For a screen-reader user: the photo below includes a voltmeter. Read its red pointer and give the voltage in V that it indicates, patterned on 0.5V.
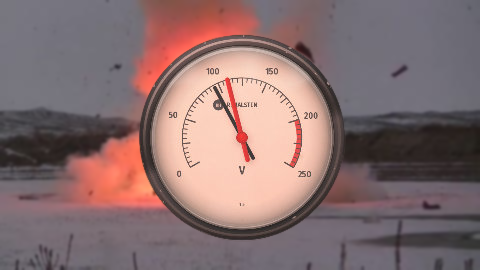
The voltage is 110V
